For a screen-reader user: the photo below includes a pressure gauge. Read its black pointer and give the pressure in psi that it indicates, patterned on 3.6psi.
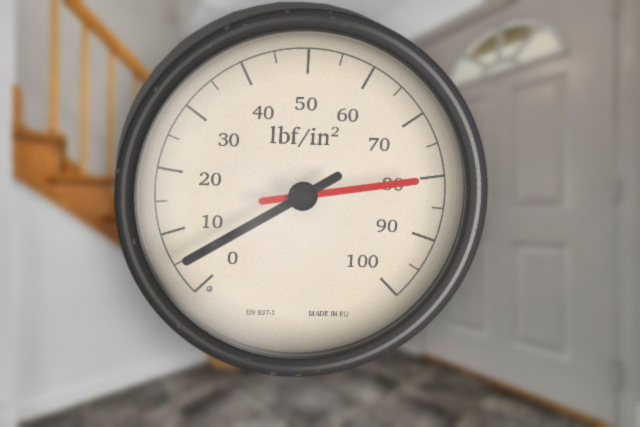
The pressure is 5psi
